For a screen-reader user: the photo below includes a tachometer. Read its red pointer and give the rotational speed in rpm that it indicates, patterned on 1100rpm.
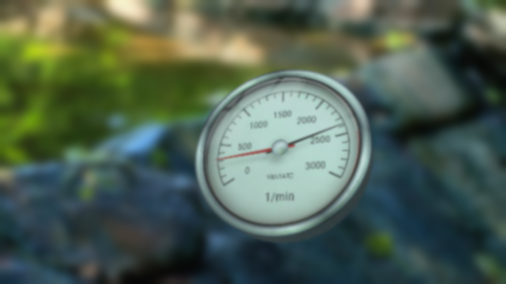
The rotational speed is 300rpm
